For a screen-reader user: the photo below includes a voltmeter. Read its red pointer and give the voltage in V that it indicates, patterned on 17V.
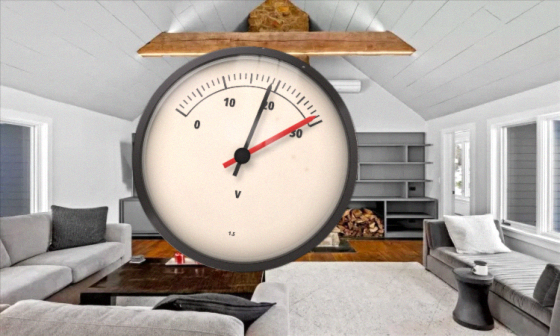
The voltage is 29V
